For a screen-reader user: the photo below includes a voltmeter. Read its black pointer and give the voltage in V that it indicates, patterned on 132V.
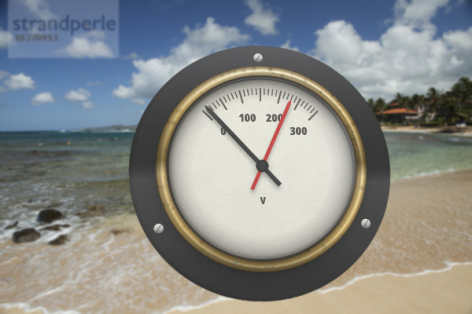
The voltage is 10V
